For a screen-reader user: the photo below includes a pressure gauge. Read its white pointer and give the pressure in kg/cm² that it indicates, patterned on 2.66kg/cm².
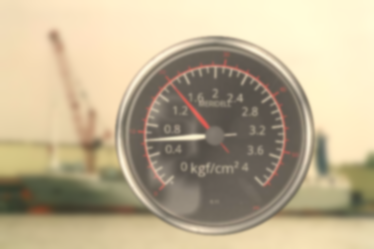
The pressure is 0.6kg/cm²
